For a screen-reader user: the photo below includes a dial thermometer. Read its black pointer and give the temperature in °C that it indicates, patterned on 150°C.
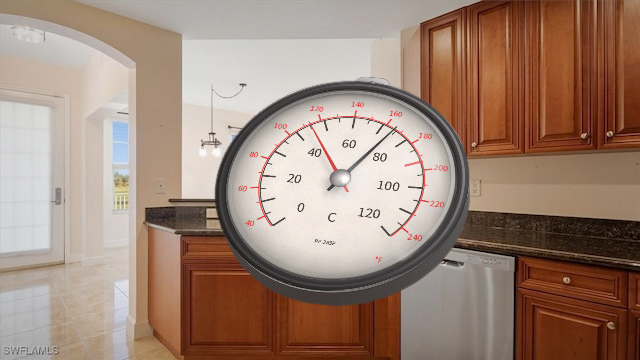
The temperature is 75°C
